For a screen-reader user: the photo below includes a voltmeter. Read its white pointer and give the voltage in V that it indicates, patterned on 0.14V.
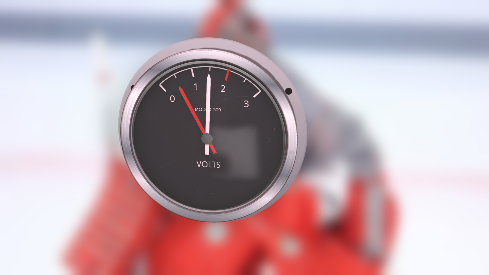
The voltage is 1.5V
